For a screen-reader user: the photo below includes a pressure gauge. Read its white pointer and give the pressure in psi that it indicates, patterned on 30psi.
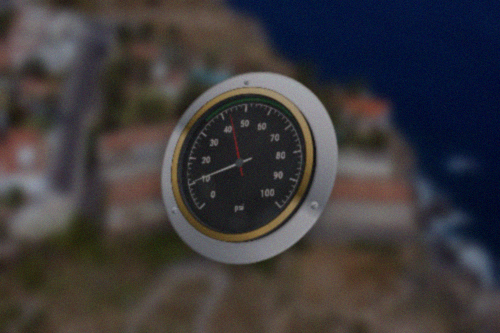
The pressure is 10psi
